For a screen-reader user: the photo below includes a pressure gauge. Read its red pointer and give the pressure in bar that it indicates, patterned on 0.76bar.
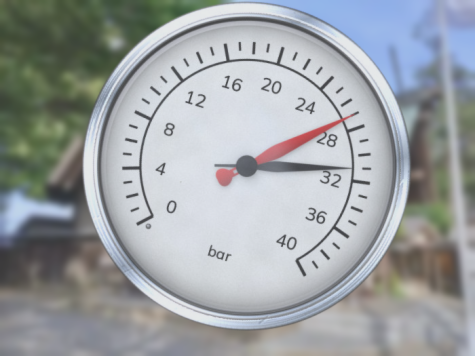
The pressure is 27bar
